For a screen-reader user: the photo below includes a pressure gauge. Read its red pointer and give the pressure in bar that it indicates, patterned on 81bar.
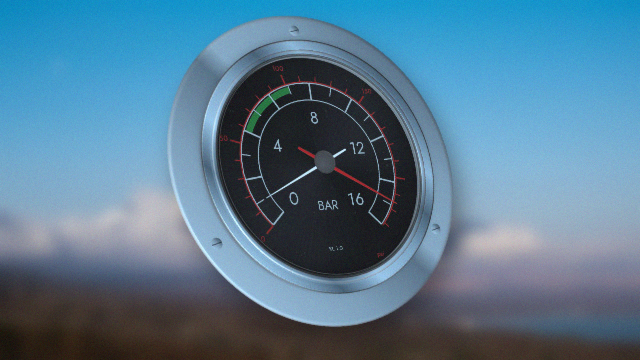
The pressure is 15bar
